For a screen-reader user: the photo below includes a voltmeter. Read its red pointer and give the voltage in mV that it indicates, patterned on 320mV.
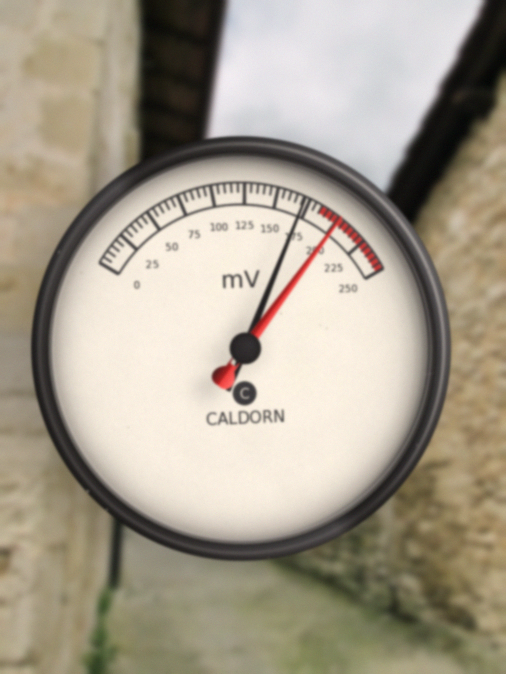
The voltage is 200mV
